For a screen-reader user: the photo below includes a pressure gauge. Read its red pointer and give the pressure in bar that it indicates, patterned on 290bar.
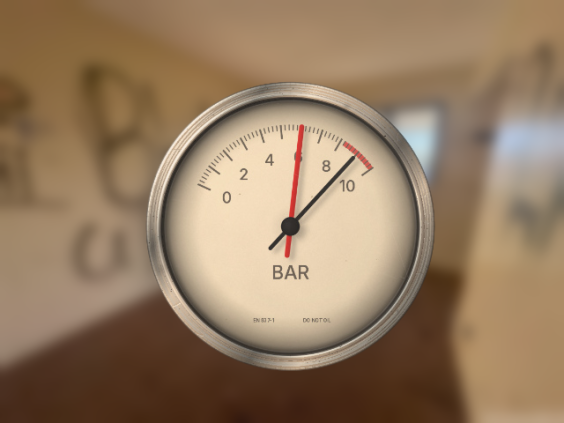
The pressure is 6bar
